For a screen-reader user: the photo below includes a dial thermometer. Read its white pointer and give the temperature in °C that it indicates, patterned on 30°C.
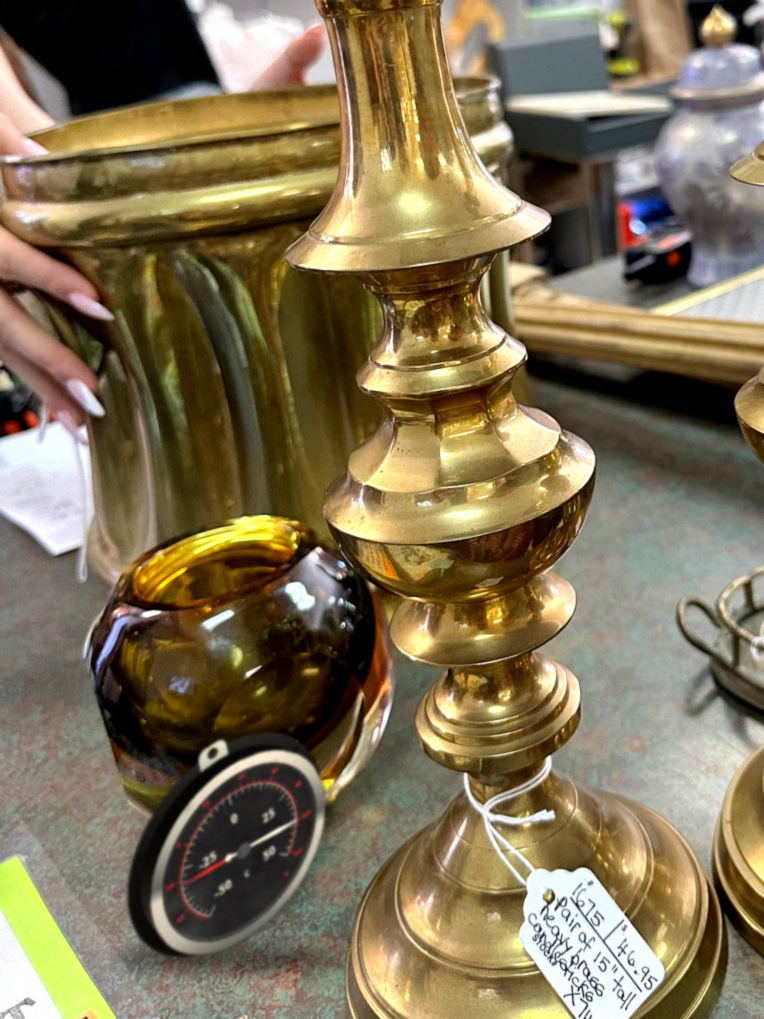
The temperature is 37.5°C
